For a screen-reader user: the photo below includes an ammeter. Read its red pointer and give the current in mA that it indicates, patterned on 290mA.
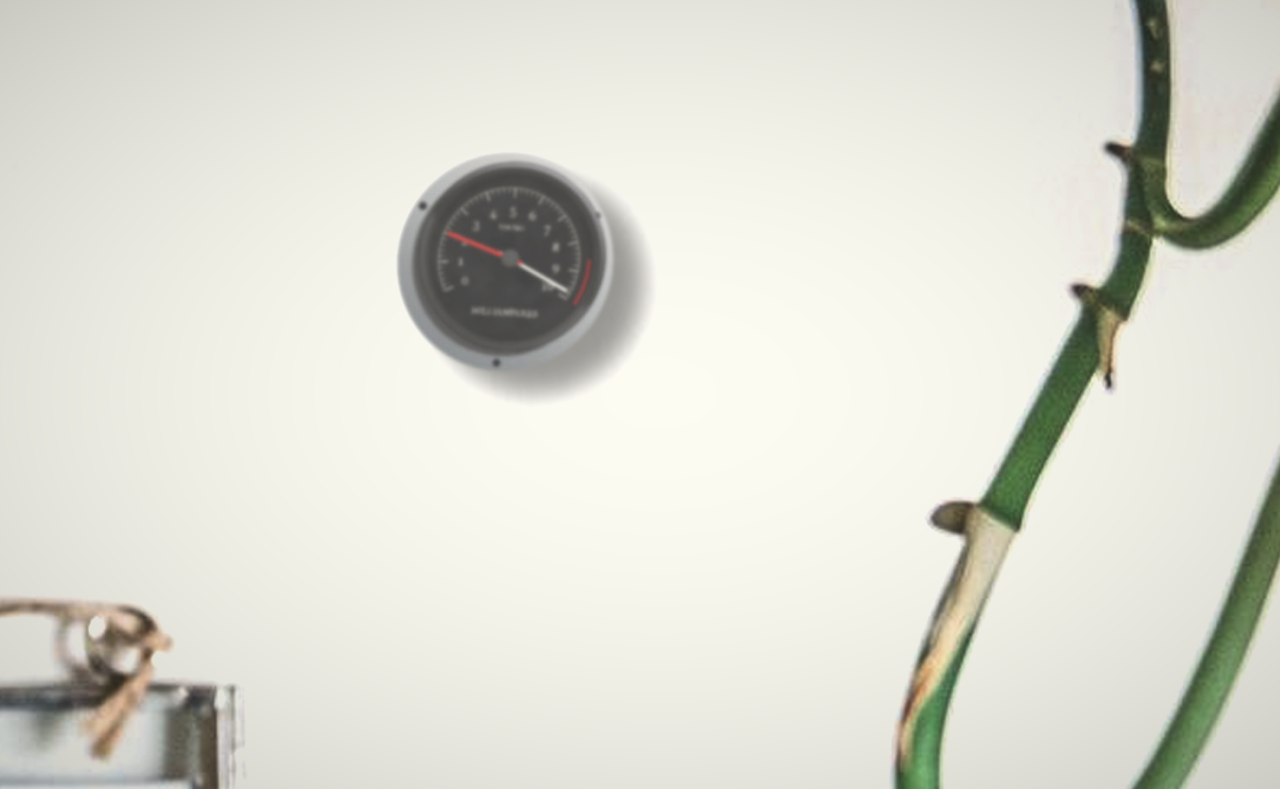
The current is 2mA
